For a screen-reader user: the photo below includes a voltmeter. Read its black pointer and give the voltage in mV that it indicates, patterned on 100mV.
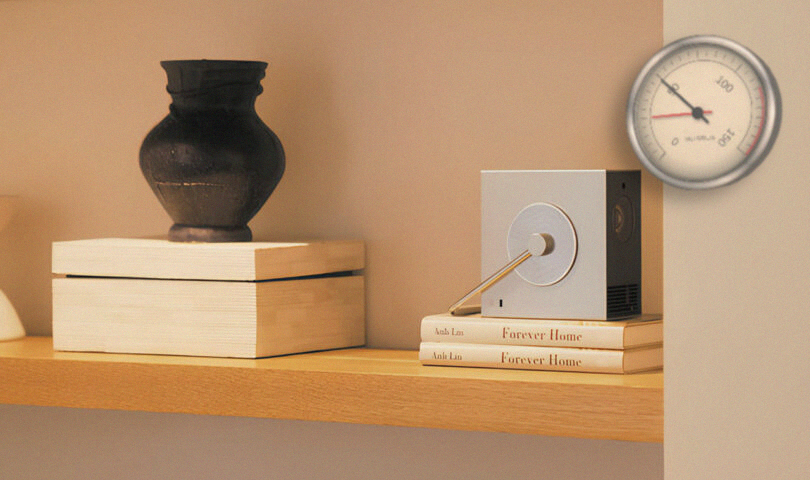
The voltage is 50mV
